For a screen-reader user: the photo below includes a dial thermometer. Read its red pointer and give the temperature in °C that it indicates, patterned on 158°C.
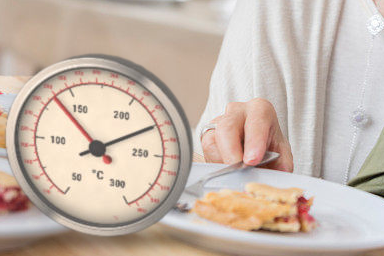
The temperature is 137.5°C
